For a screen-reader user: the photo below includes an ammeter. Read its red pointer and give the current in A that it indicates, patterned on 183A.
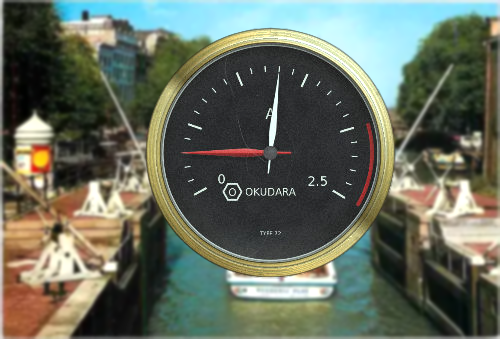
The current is 0.3A
